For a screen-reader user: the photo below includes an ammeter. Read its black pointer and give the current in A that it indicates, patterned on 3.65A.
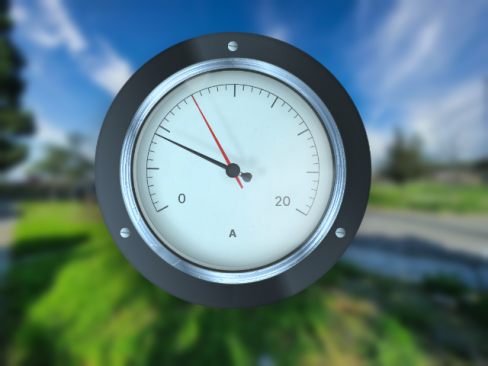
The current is 4.5A
